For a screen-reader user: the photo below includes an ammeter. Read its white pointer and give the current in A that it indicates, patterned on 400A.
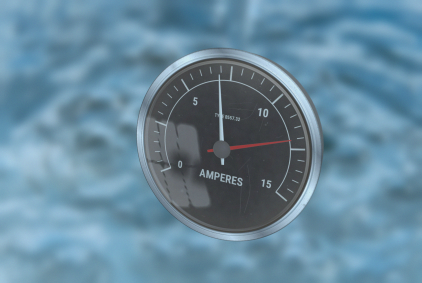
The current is 7A
